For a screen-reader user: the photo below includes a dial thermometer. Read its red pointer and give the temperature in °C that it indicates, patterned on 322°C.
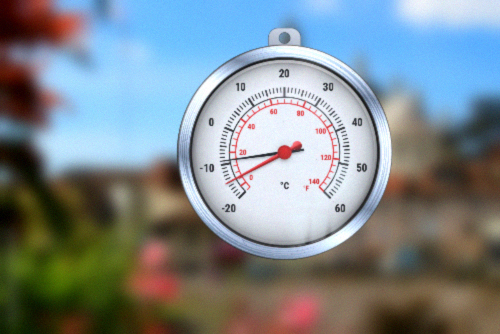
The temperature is -15°C
